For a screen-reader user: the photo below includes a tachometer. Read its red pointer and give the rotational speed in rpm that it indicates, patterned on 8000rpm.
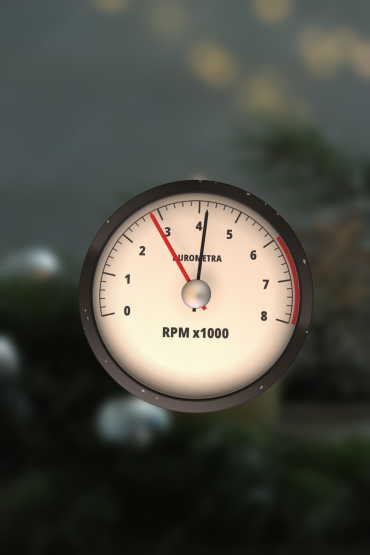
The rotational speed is 2800rpm
